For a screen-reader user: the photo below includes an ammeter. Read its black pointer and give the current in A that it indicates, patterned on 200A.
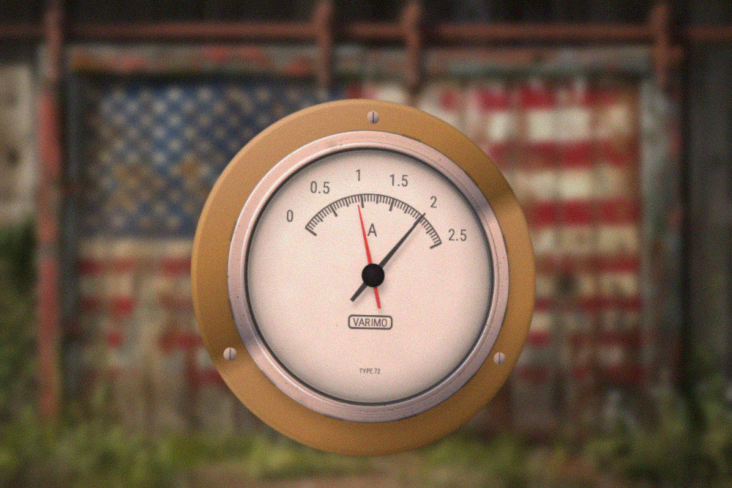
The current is 2A
